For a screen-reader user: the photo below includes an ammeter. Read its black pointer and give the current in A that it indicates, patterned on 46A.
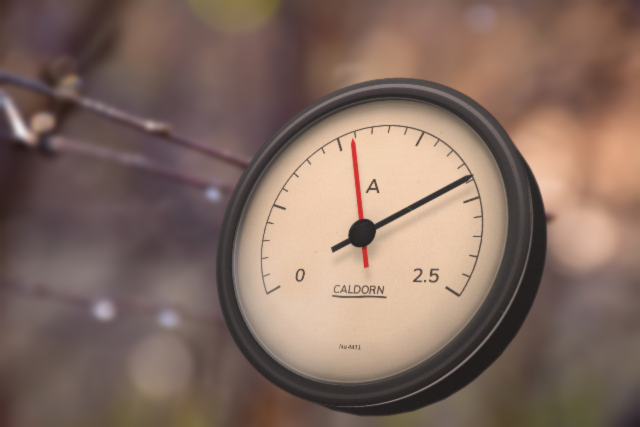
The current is 1.9A
